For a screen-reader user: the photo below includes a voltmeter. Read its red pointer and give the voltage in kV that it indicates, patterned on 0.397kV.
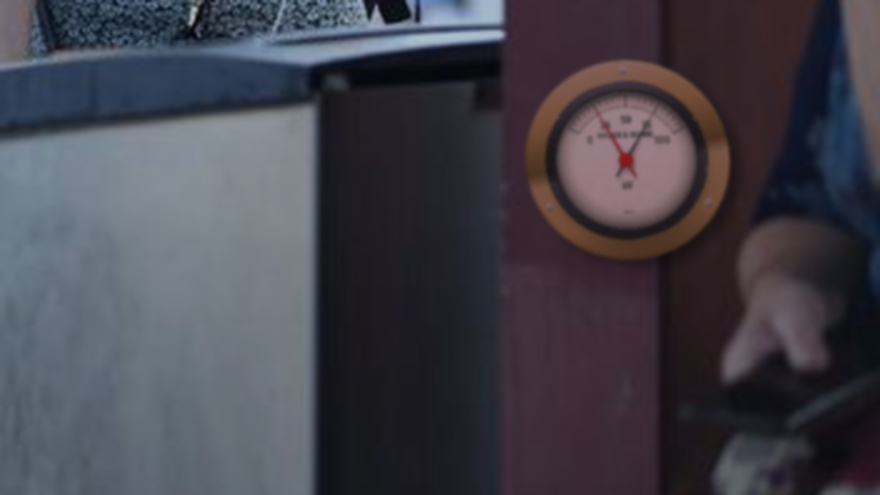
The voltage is 25kV
